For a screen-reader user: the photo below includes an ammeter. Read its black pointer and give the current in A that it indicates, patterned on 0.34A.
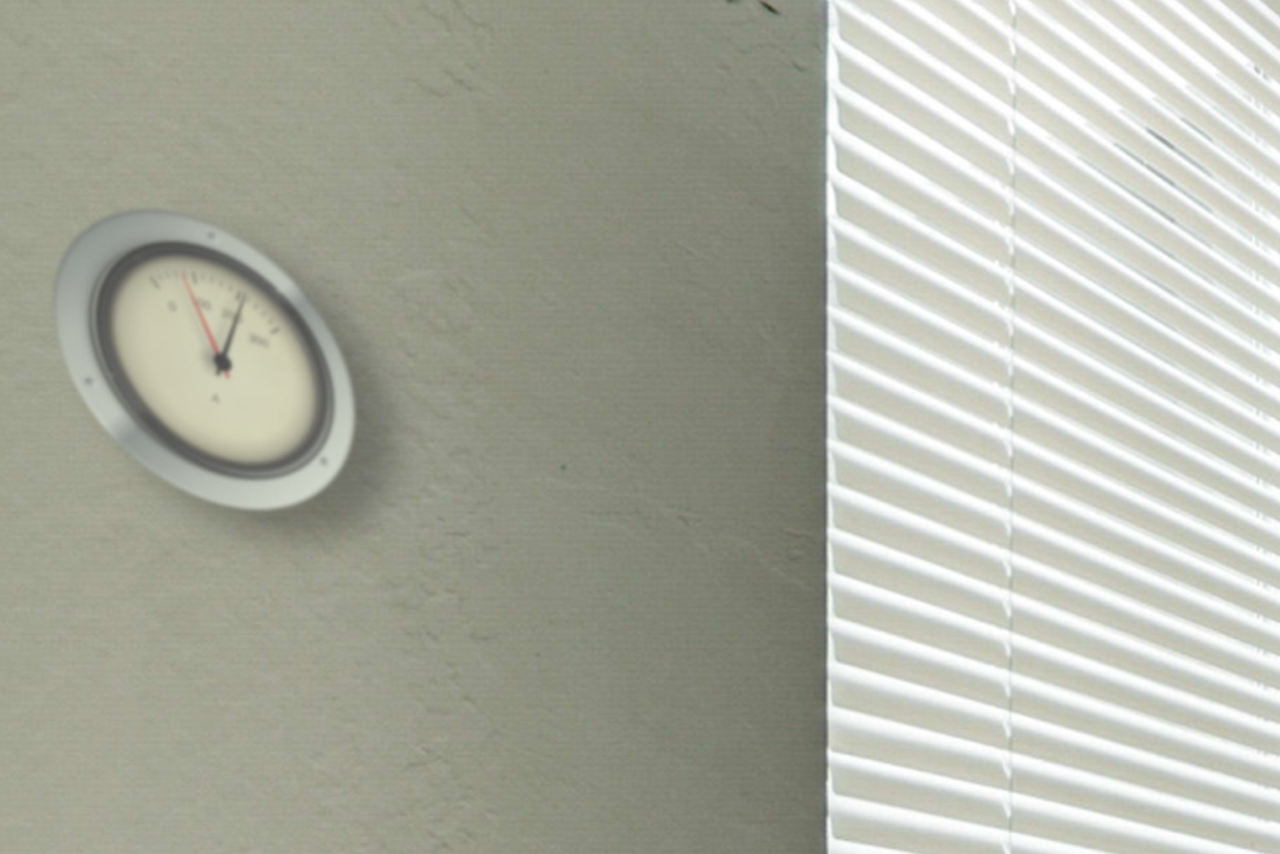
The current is 200A
